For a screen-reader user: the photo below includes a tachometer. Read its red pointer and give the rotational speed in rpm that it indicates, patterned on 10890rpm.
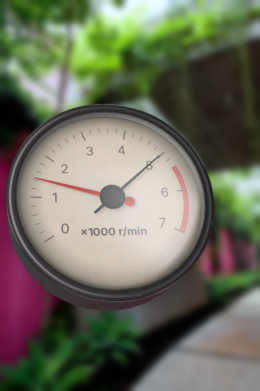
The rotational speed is 1400rpm
